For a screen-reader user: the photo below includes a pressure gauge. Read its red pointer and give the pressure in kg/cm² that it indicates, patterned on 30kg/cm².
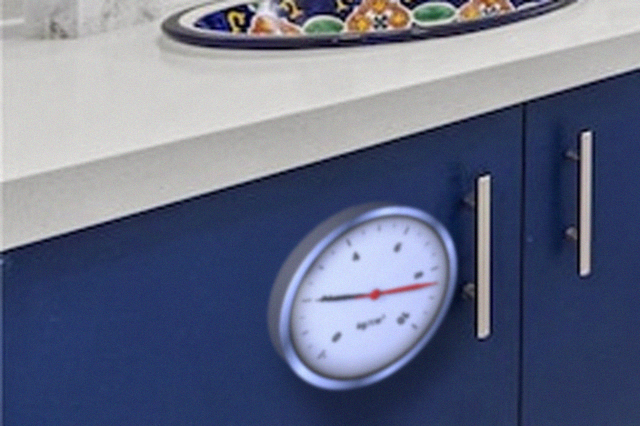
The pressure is 8.5kg/cm²
